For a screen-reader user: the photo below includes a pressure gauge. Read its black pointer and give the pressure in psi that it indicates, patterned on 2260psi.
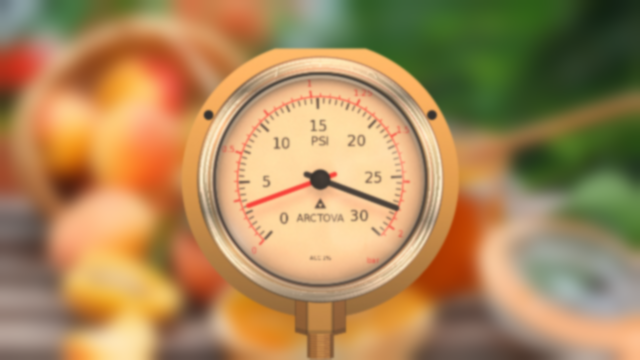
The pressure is 27.5psi
